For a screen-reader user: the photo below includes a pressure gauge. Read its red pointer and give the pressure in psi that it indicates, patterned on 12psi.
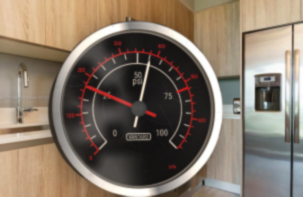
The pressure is 25psi
